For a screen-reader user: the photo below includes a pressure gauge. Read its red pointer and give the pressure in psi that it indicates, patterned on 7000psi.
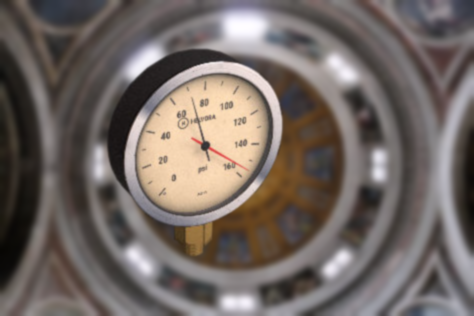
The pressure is 155psi
